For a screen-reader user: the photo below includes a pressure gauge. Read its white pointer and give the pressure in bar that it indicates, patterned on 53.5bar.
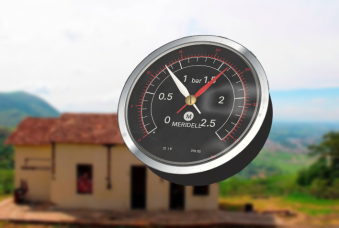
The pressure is 0.85bar
